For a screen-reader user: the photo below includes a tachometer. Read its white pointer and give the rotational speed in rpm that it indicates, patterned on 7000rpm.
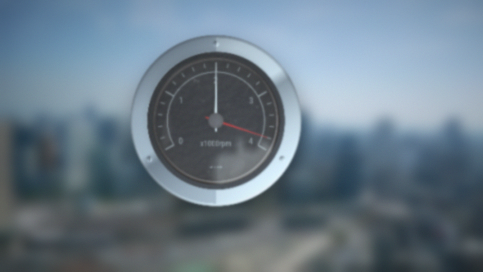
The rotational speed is 2000rpm
